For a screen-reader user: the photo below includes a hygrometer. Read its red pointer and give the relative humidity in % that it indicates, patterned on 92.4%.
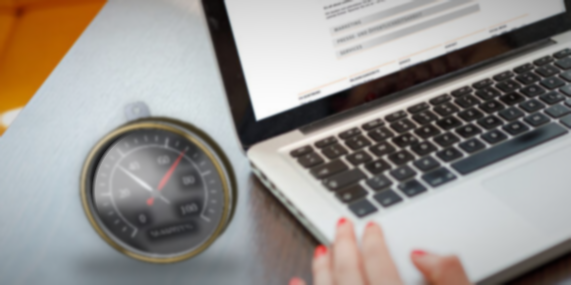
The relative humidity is 68%
